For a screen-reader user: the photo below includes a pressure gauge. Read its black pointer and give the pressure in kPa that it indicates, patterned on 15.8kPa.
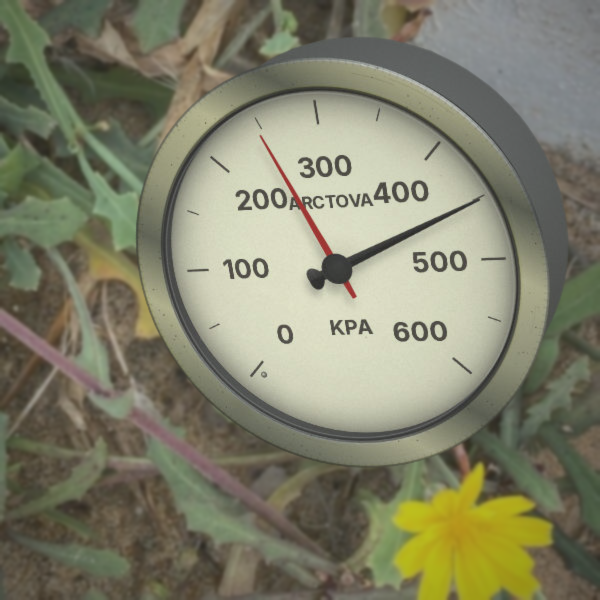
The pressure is 450kPa
